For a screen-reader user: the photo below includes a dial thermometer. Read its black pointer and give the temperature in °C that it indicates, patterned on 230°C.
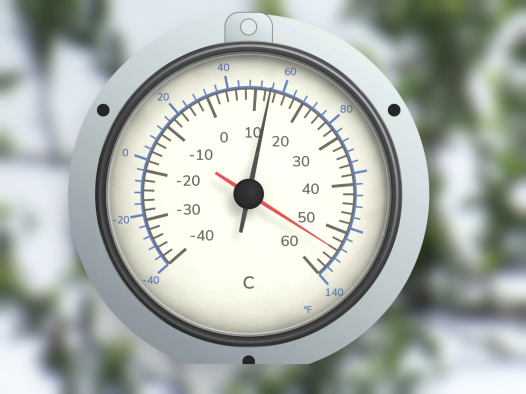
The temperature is 13°C
